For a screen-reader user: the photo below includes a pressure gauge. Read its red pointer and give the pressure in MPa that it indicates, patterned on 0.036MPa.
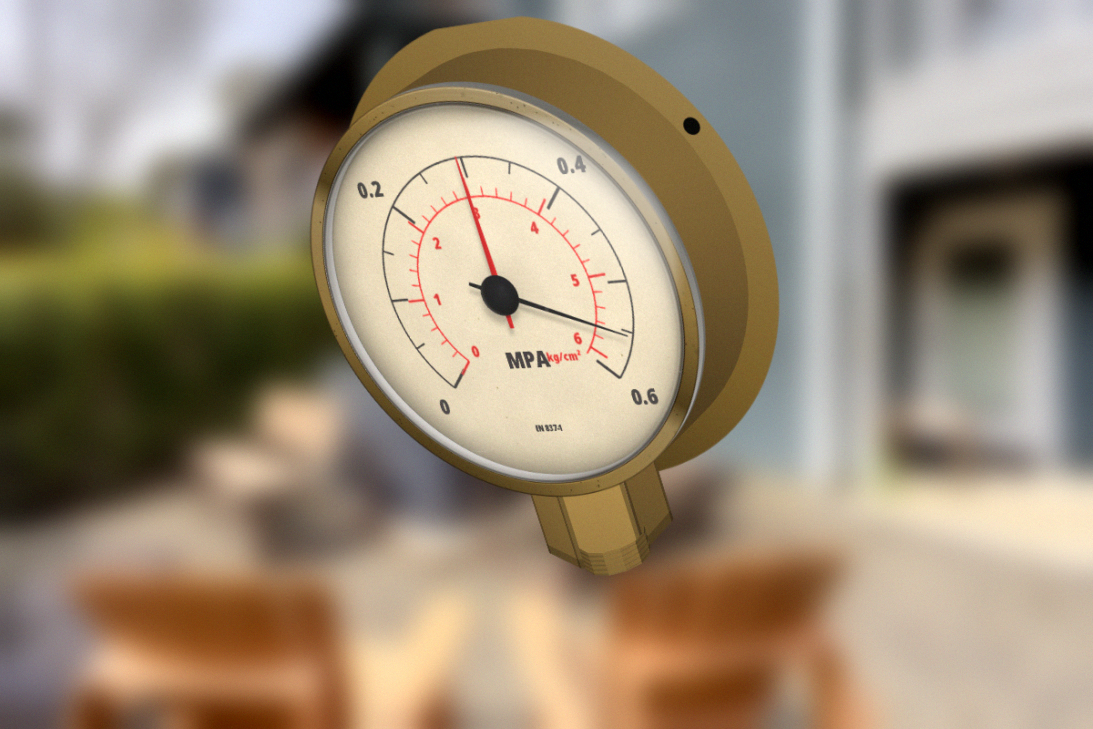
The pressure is 0.3MPa
